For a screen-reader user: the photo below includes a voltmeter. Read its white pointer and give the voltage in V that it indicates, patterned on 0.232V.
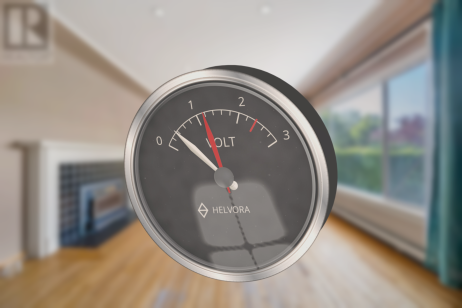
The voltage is 0.4V
